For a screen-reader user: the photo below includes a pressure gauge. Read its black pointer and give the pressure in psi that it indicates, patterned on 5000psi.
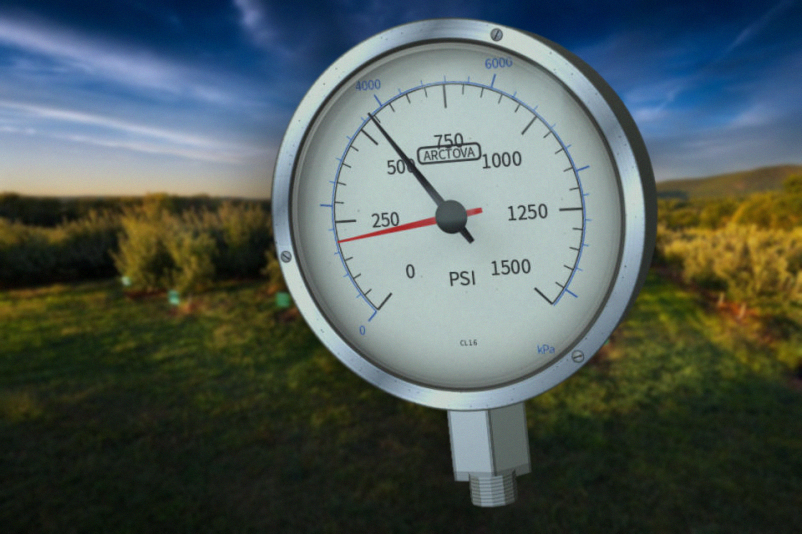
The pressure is 550psi
